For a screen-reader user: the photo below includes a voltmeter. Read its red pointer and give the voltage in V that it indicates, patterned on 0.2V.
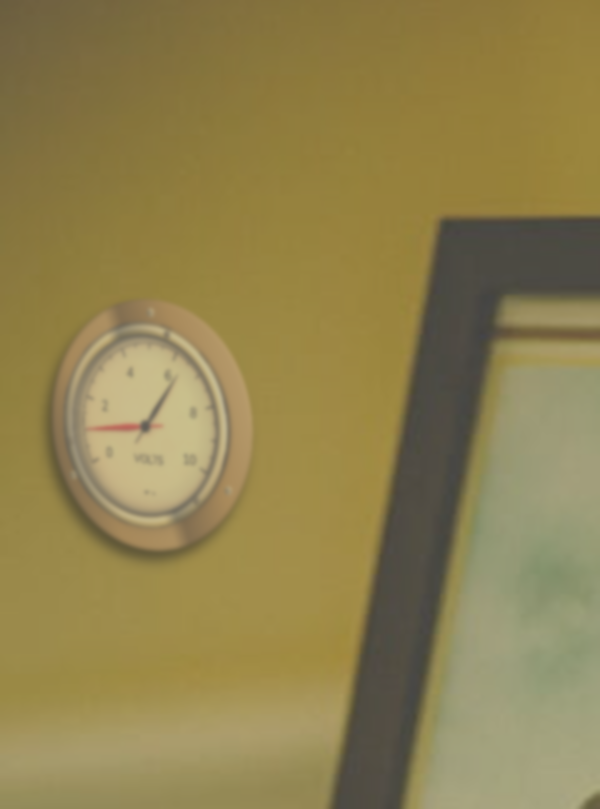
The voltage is 1V
